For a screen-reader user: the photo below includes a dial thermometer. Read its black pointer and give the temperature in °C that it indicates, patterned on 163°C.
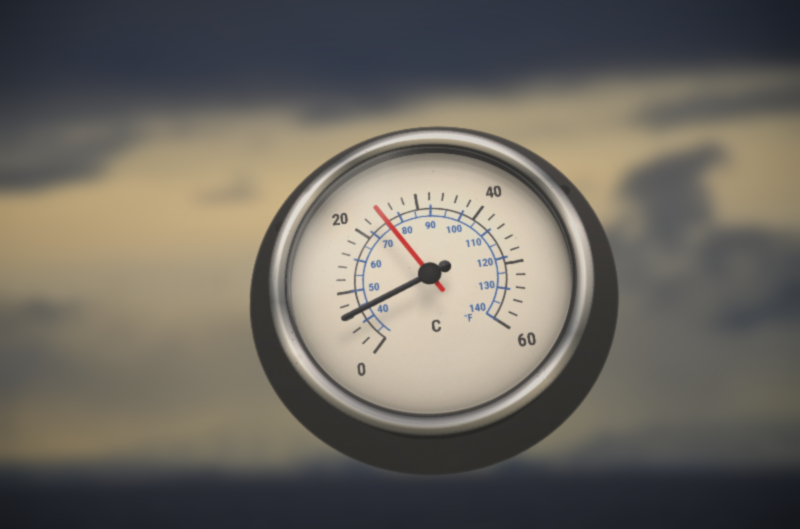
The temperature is 6°C
